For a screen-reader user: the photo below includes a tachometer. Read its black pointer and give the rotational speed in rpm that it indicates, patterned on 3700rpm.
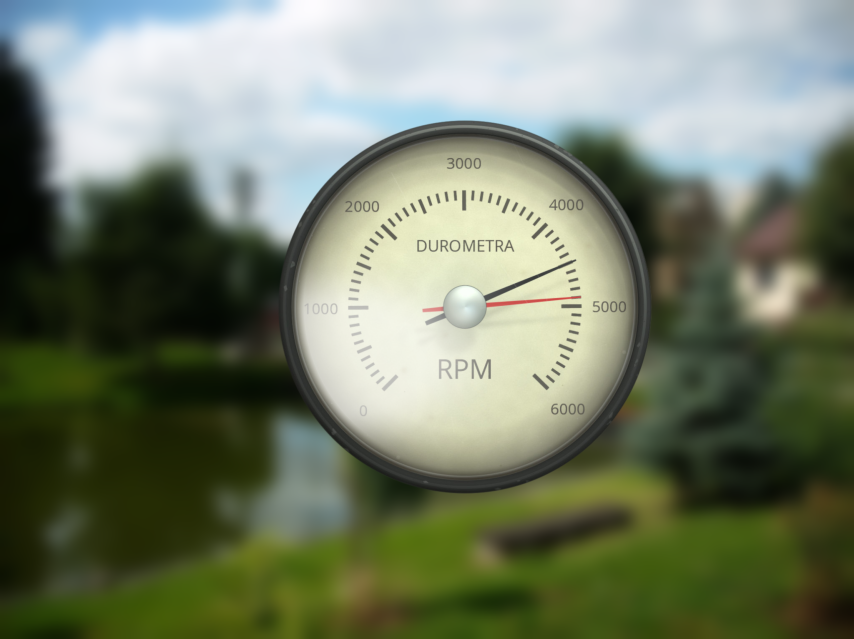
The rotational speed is 4500rpm
